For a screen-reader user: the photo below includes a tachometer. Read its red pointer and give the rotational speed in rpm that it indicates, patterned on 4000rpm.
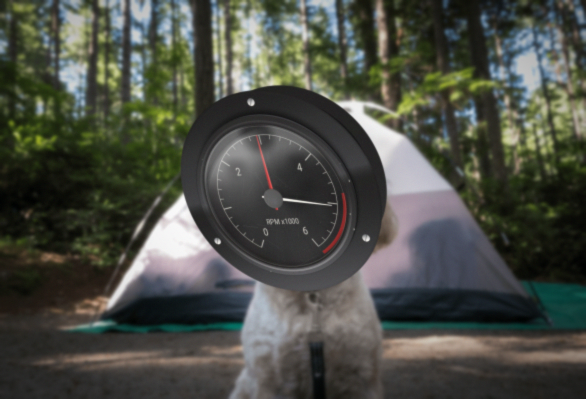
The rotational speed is 3000rpm
